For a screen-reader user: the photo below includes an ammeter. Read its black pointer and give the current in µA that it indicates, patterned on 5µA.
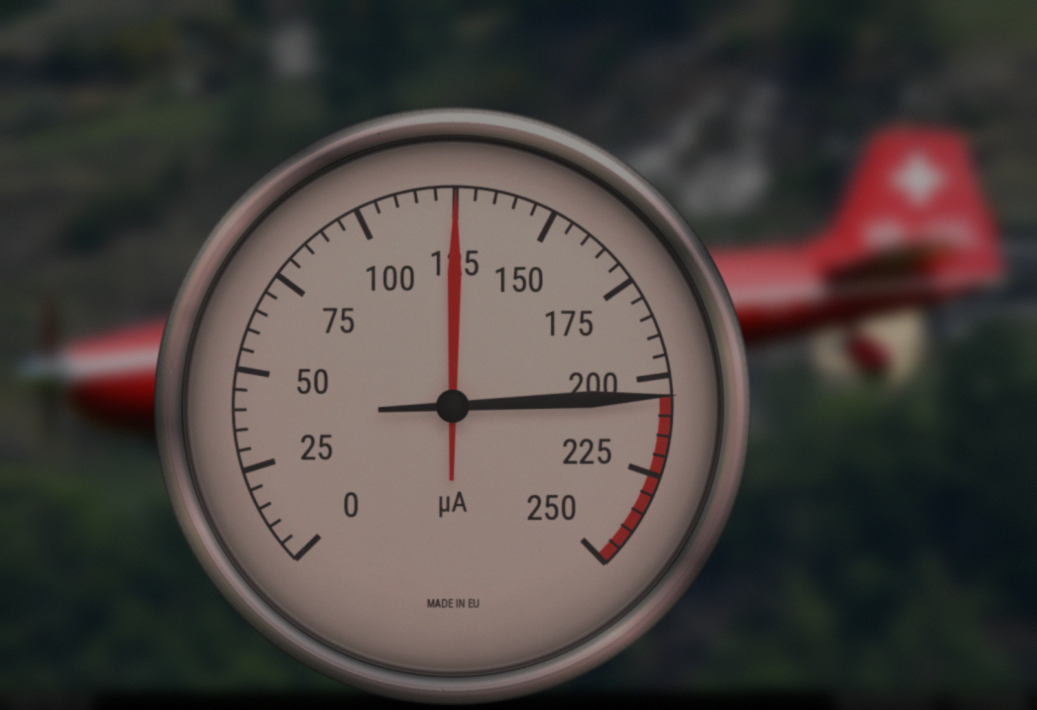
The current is 205µA
